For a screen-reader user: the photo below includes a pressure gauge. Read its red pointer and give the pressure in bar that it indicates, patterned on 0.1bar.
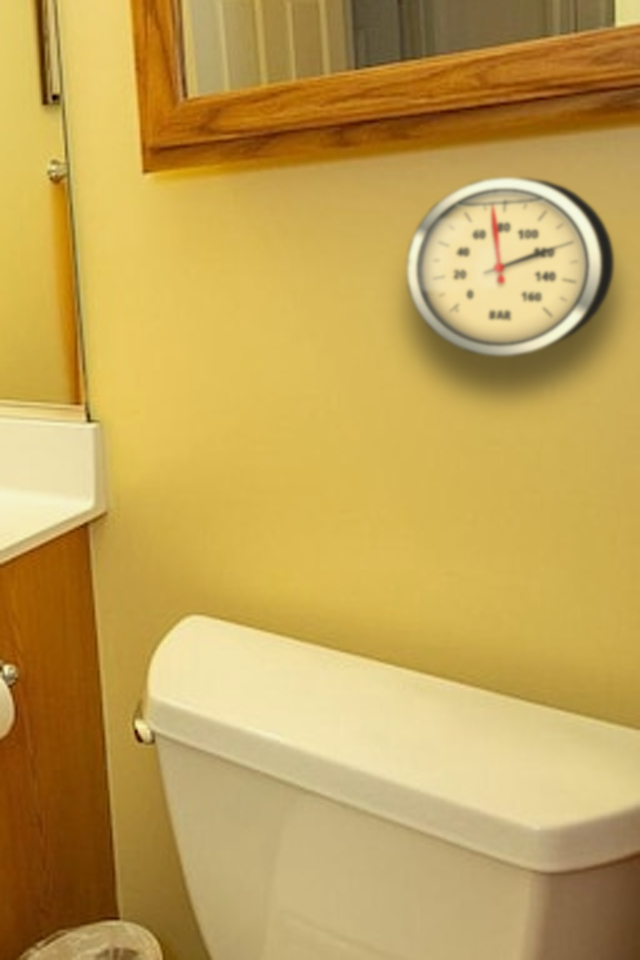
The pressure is 75bar
